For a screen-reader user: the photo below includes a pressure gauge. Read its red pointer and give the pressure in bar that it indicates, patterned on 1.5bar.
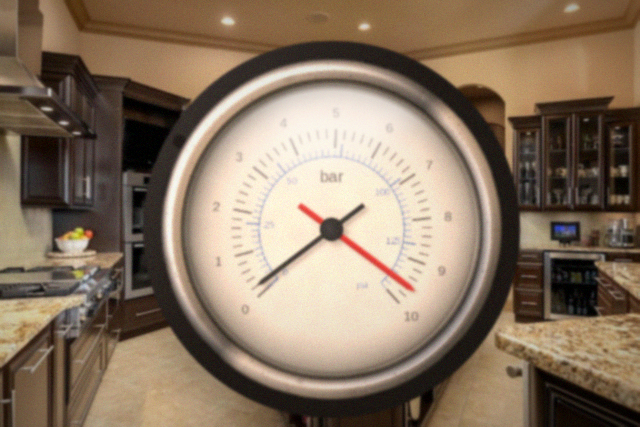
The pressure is 9.6bar
